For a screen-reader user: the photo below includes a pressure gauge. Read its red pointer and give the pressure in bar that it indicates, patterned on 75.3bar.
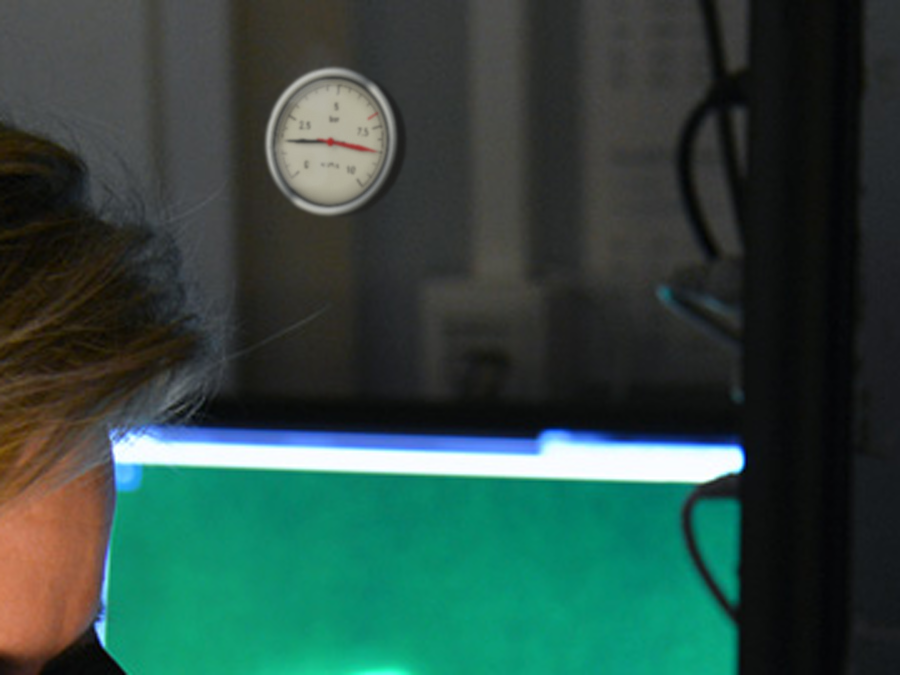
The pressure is 8.5bar
